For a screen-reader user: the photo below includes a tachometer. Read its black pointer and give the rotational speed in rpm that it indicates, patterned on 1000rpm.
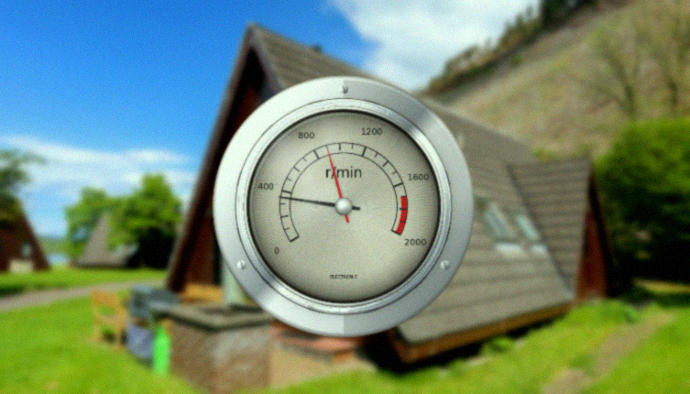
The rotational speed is 350rpm
